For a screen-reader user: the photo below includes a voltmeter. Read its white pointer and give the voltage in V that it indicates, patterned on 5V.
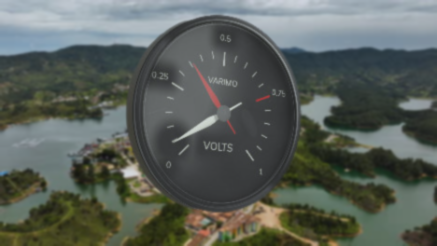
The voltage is 0.05V
